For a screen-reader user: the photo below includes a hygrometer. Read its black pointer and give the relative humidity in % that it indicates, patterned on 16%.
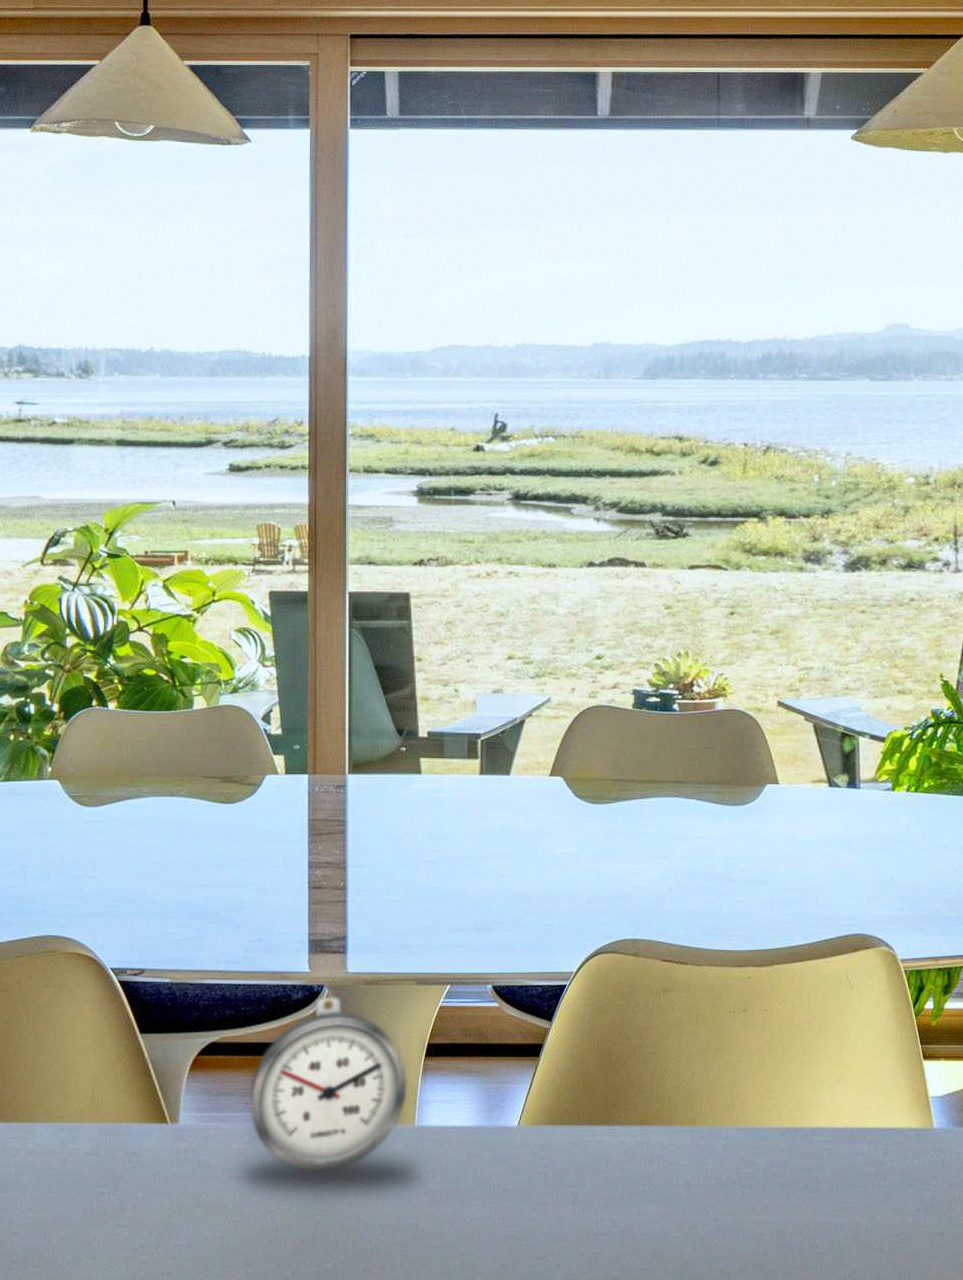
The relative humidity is 75%
